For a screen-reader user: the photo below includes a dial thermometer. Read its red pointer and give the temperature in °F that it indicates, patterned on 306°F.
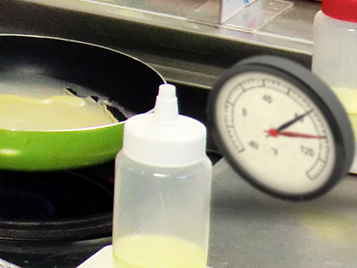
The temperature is 100°F
